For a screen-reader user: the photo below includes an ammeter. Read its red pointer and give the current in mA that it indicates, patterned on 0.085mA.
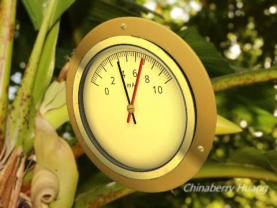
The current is 7mA
